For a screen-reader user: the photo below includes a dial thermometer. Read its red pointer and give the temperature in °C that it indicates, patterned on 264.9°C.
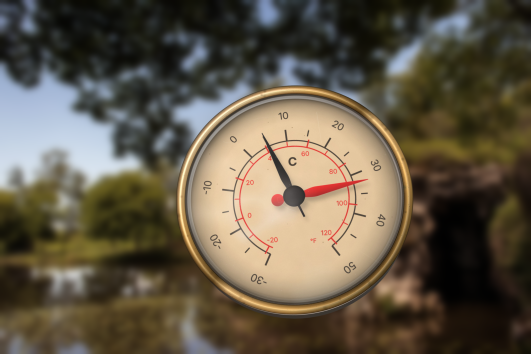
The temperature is 32.5°C
